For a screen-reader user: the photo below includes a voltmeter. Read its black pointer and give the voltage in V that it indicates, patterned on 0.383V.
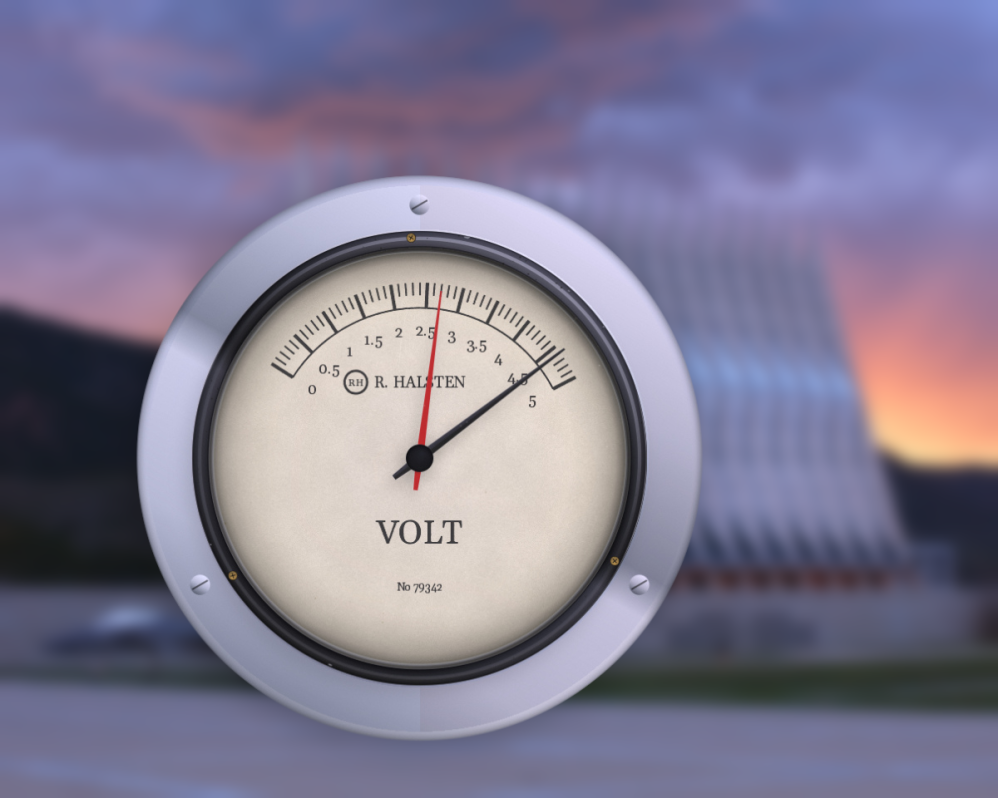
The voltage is 4.6V
